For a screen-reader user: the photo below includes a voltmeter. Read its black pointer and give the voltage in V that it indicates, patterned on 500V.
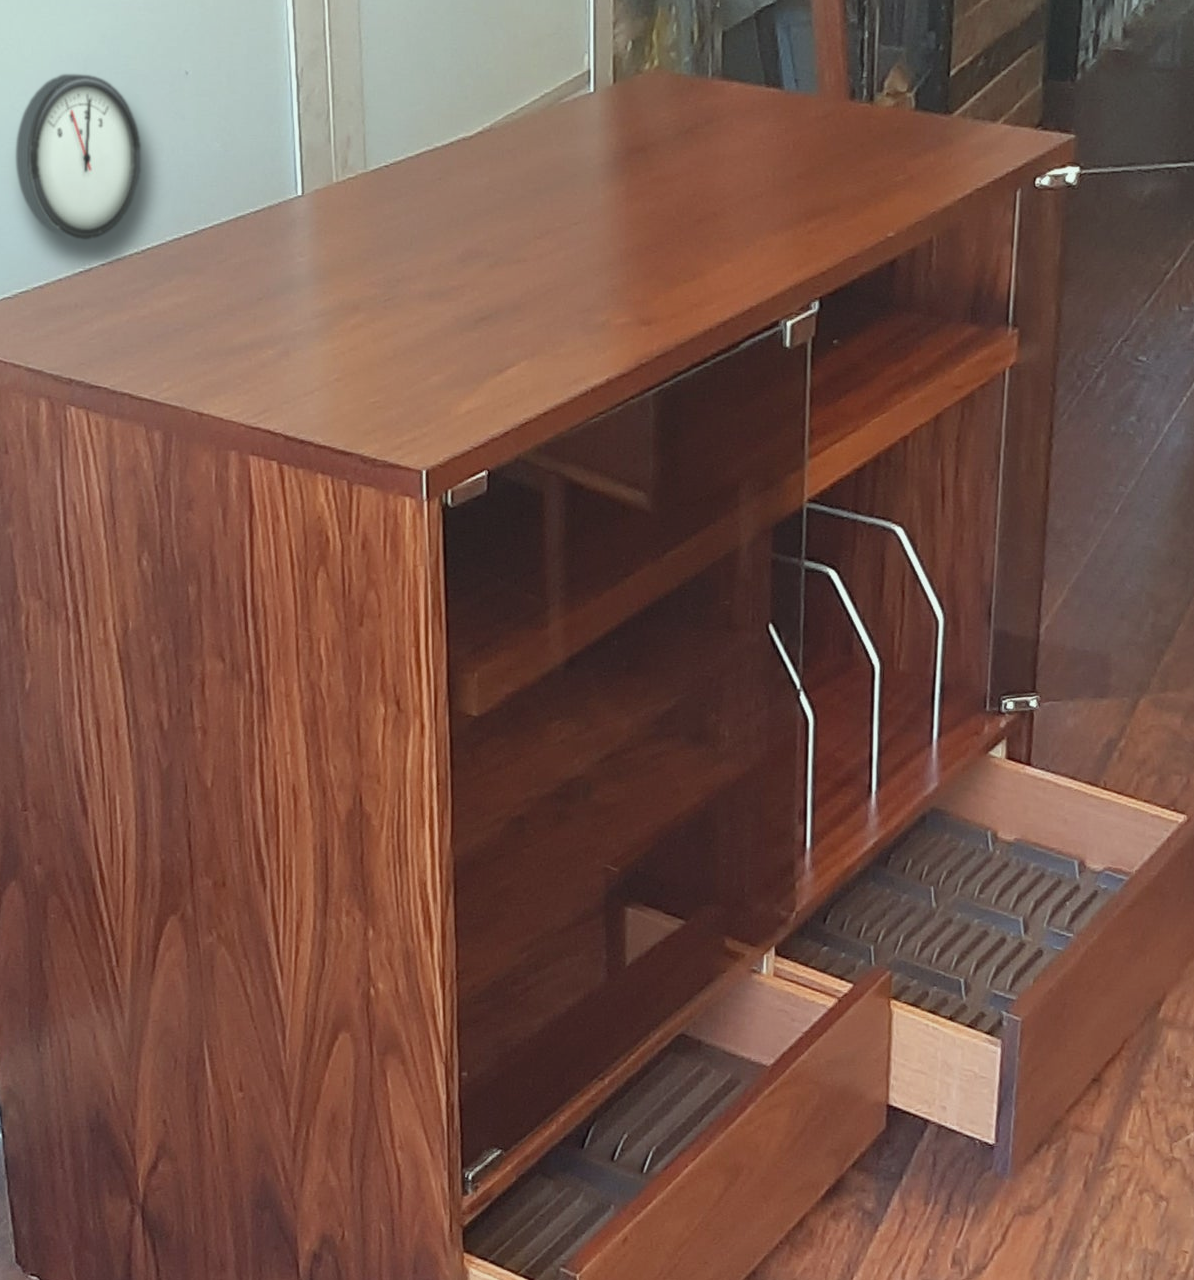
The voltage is 2V
